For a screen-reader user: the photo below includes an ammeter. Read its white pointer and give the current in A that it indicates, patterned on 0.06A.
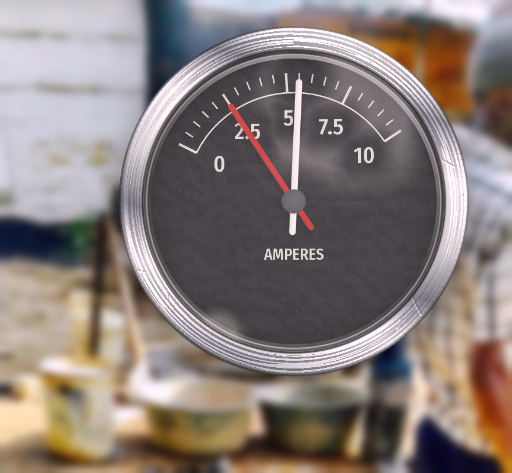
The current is 5.5A
